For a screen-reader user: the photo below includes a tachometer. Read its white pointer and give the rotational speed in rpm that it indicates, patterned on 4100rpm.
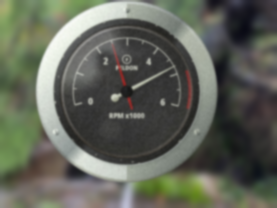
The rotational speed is 4750rpm
